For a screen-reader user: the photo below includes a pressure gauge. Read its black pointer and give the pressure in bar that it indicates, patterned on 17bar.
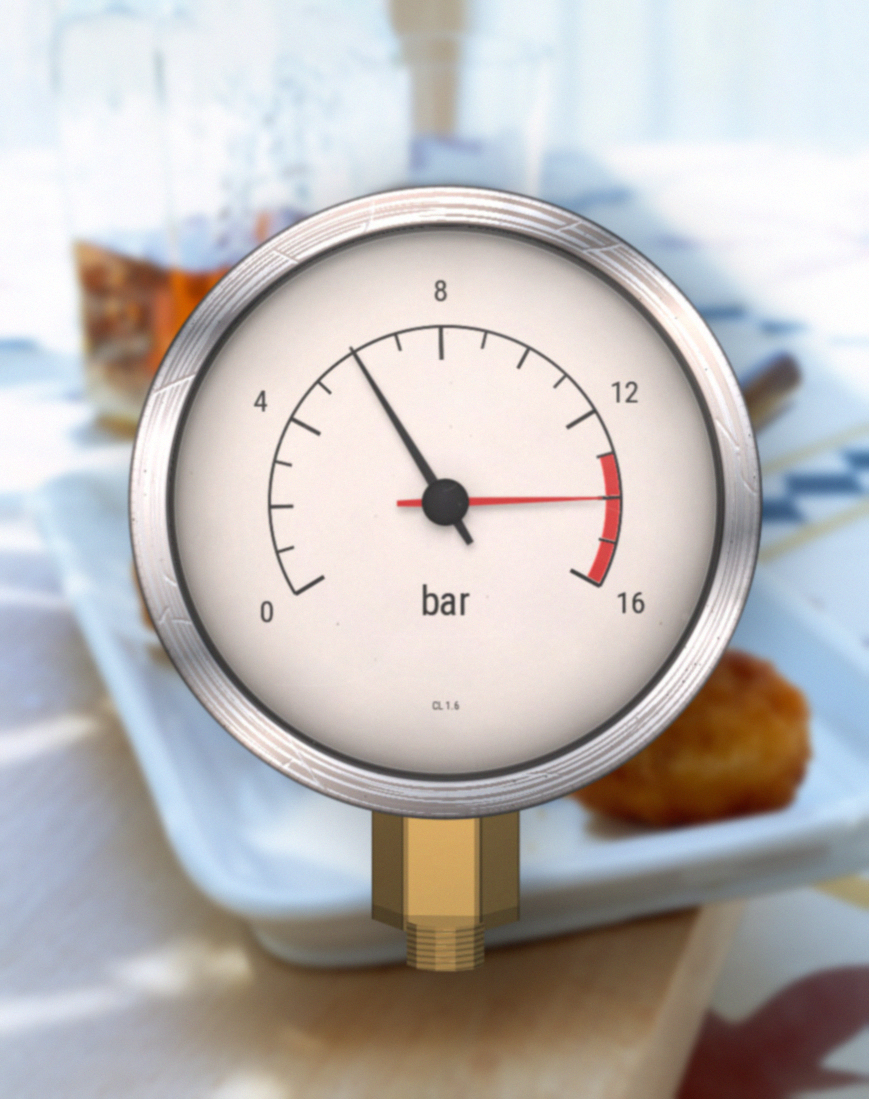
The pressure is 6bar
